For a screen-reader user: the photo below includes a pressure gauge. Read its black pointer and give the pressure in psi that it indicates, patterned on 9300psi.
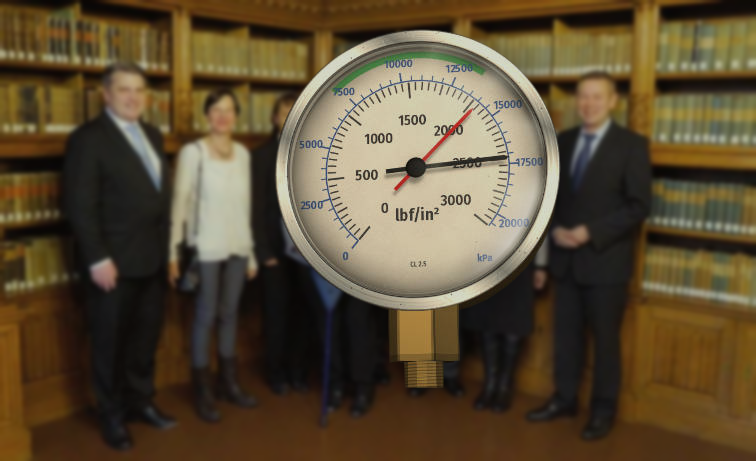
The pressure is 2500psi
